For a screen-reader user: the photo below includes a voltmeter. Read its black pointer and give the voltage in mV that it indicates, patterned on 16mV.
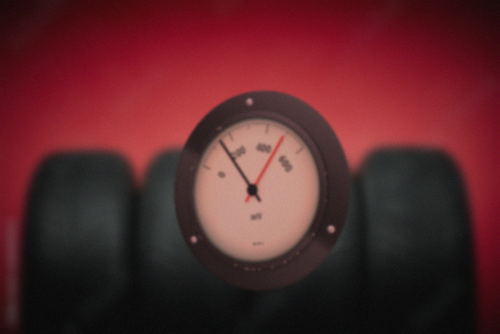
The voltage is 150mV
